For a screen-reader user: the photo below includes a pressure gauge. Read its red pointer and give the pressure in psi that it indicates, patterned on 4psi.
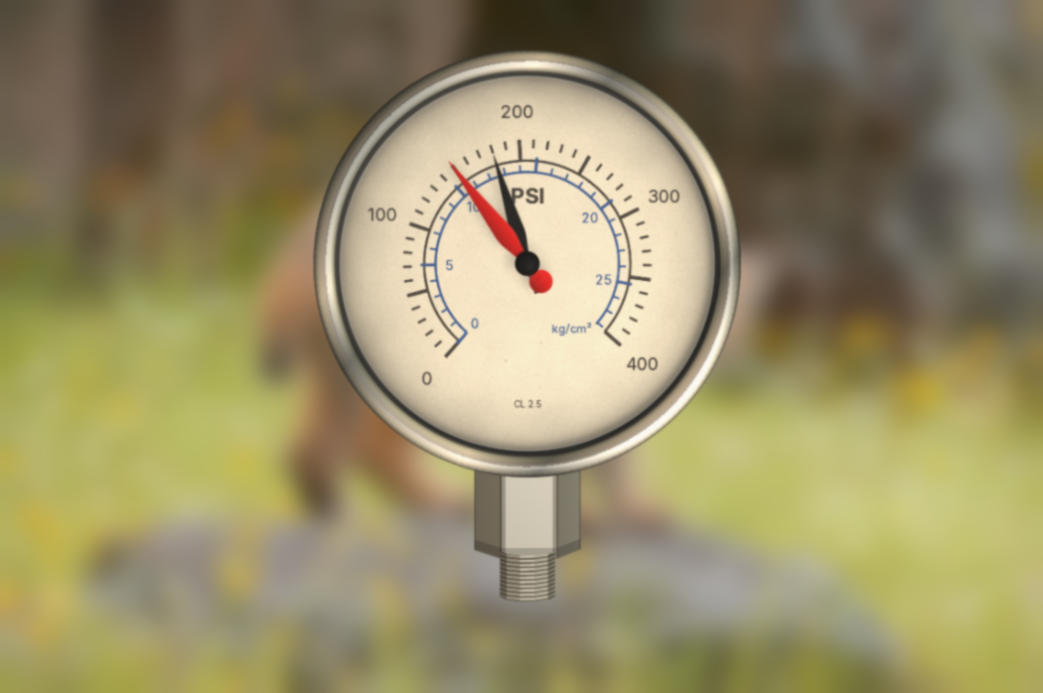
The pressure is 150psi
